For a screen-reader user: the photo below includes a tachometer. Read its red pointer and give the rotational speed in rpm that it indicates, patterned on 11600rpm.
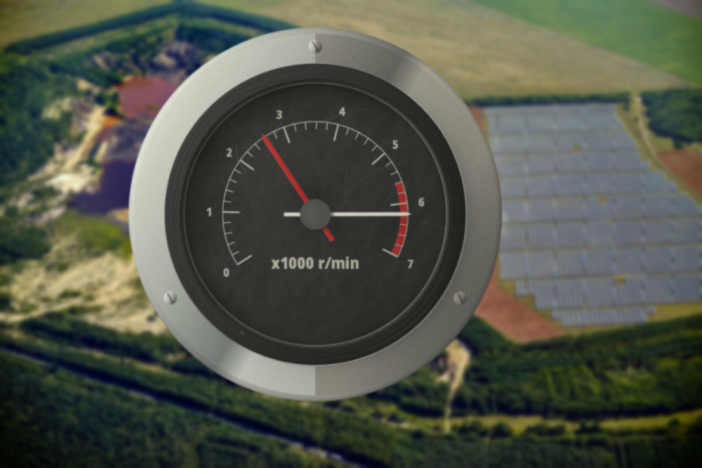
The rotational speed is 2600rpm
